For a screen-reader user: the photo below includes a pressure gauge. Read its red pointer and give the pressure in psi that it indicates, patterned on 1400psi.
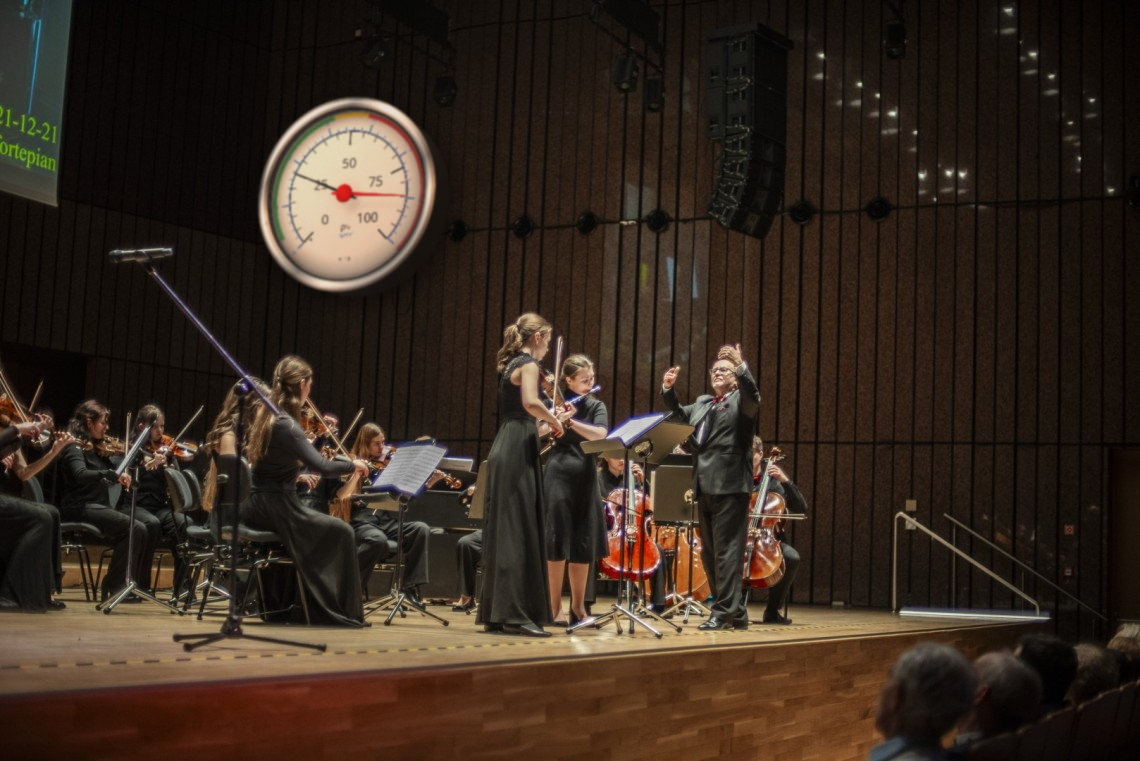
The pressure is 85psi
